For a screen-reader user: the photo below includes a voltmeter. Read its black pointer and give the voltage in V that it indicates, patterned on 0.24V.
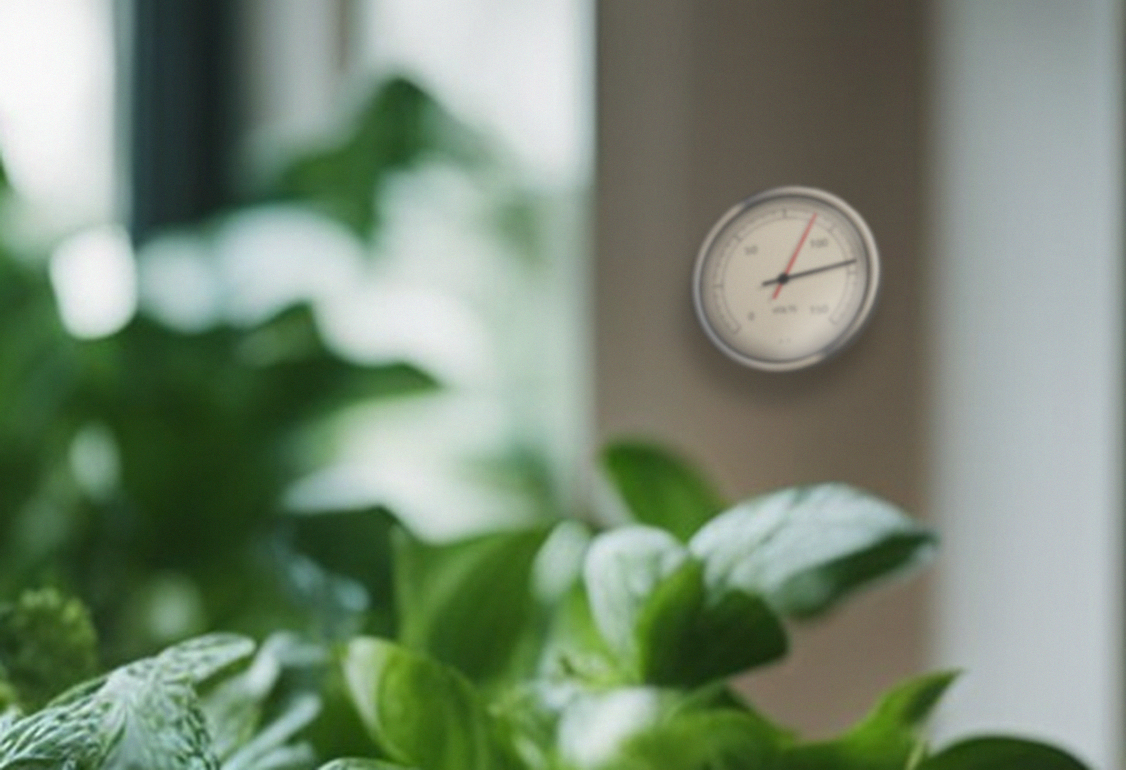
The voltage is 120V
